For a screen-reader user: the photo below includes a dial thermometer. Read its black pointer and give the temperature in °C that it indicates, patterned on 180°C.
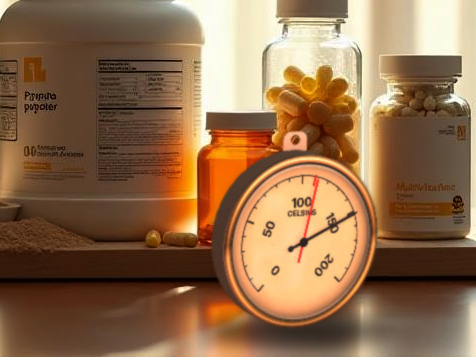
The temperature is 150°C
